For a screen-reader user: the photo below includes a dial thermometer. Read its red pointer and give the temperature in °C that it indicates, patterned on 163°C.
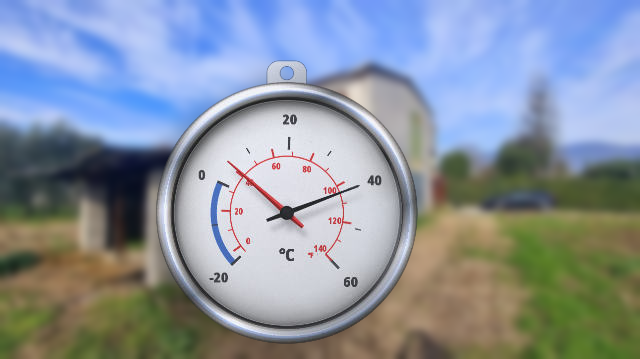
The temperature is 5°C
